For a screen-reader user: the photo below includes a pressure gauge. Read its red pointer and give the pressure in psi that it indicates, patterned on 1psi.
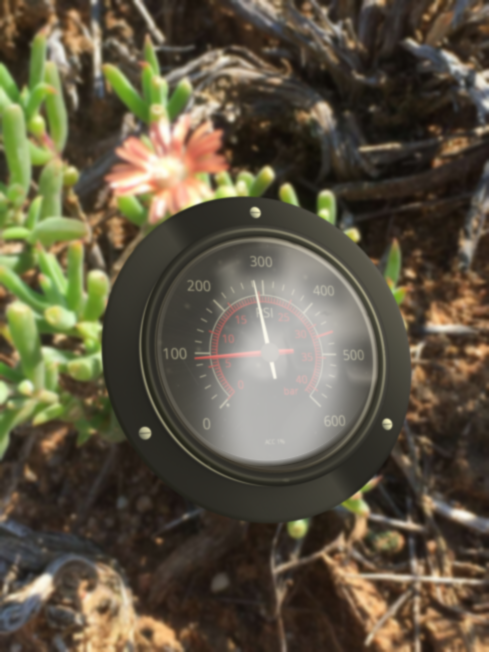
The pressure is 90psi
